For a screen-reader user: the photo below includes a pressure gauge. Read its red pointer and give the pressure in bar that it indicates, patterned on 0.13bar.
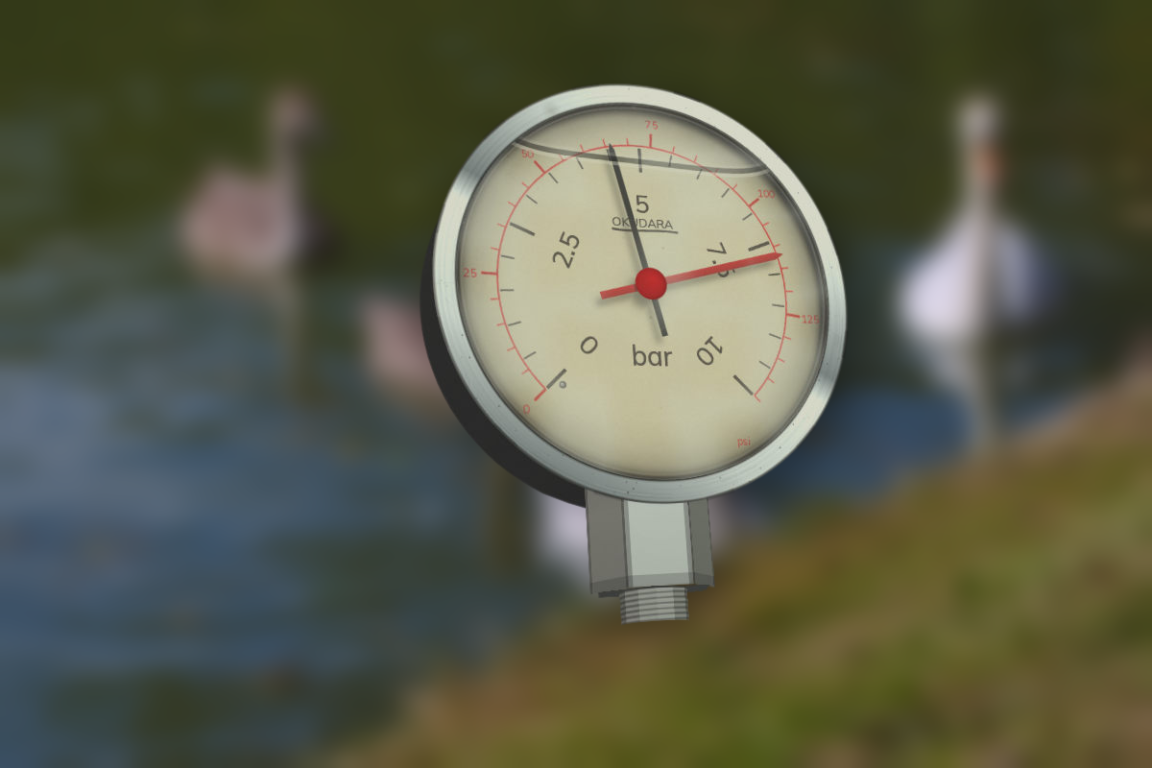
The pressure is 7.75bar
